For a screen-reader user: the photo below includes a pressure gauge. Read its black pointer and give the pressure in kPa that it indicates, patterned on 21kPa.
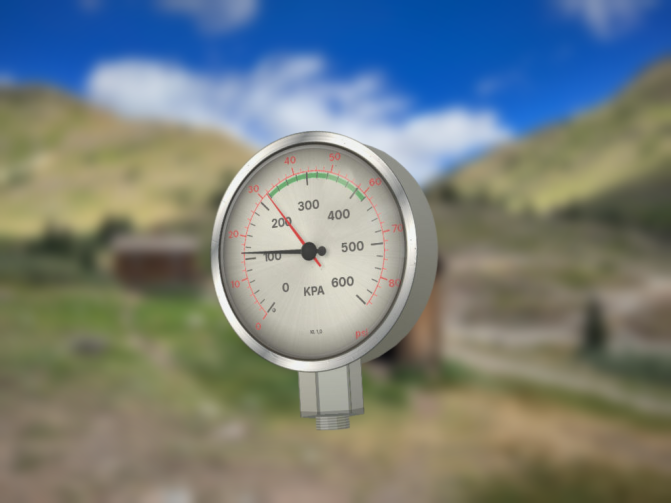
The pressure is 110kPa
